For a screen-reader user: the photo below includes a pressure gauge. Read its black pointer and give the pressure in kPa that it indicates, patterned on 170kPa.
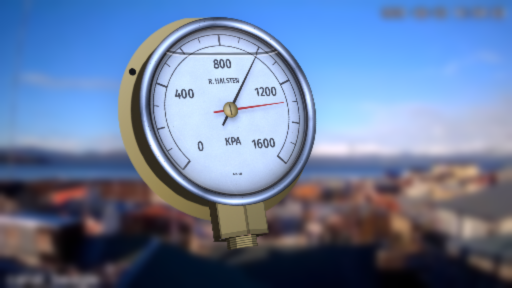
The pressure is 1000kPa
